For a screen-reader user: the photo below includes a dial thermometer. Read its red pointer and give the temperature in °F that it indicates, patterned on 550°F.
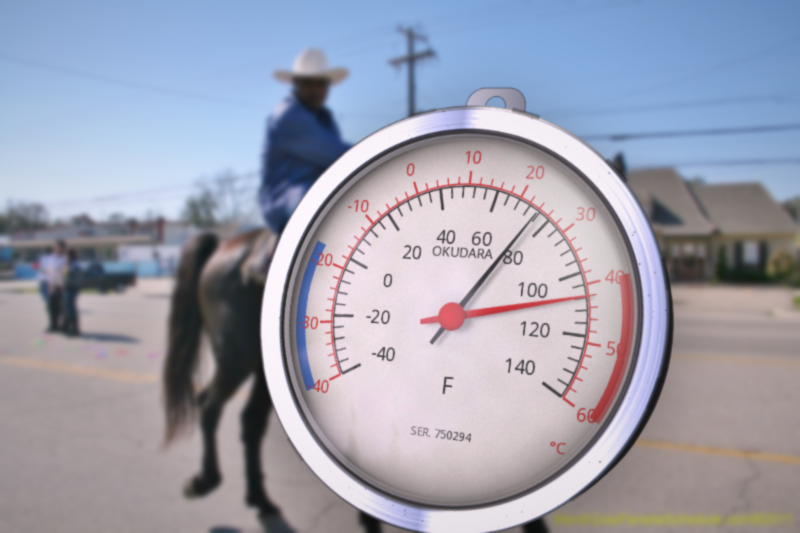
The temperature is 108°F
